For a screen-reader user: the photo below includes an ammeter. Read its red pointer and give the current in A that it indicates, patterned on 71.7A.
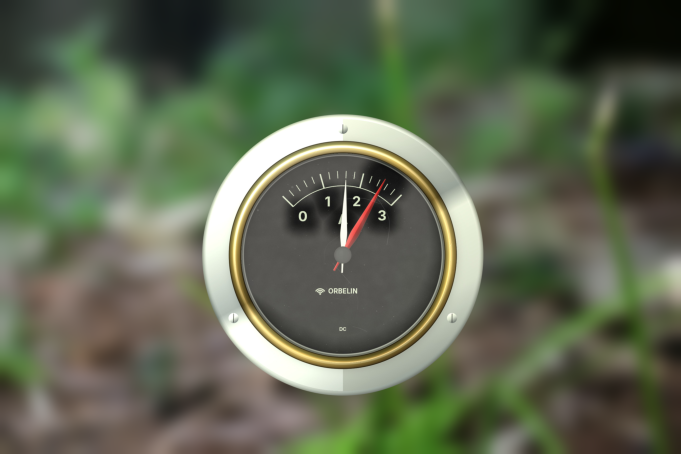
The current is 2.5A
